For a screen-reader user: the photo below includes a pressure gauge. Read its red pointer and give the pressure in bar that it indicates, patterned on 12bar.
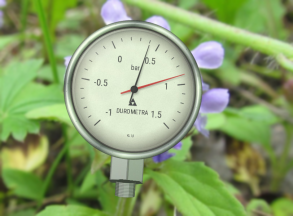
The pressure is 0.9bar
